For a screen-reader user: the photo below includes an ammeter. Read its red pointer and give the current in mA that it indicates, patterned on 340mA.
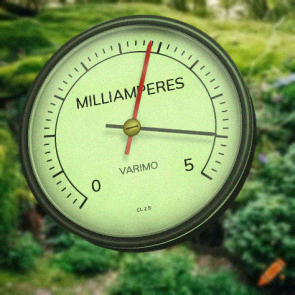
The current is 2.9mA
